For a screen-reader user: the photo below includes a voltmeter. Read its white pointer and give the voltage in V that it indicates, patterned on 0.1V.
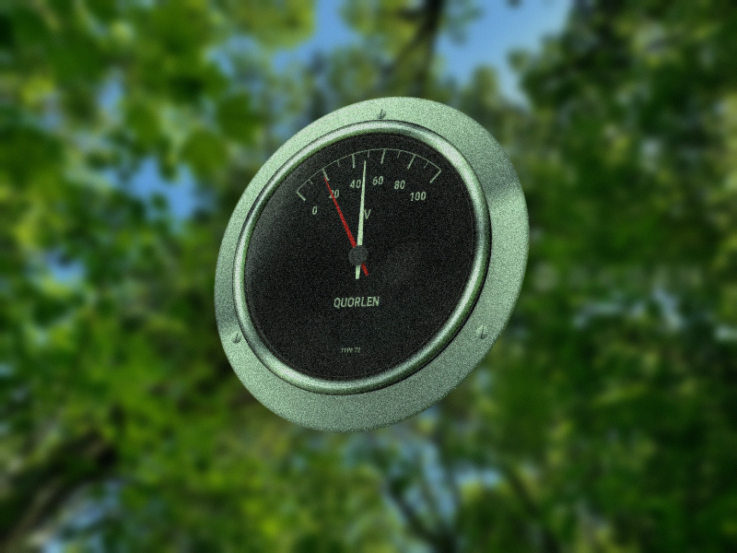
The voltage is 50V
